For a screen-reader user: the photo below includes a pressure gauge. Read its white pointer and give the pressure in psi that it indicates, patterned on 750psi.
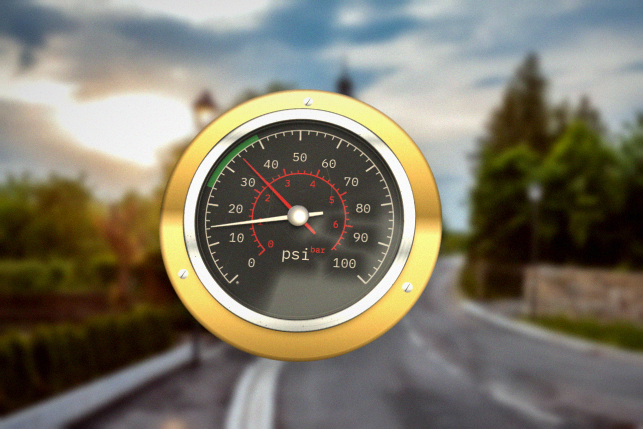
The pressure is 14psi
